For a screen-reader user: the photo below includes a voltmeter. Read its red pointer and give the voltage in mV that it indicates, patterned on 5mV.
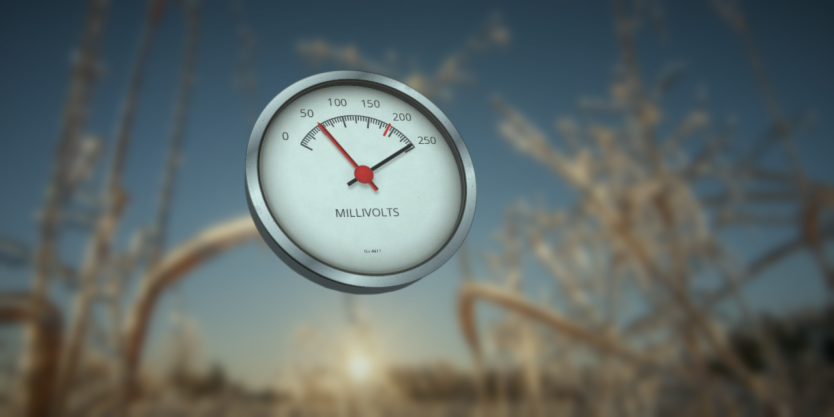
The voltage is 50mV
